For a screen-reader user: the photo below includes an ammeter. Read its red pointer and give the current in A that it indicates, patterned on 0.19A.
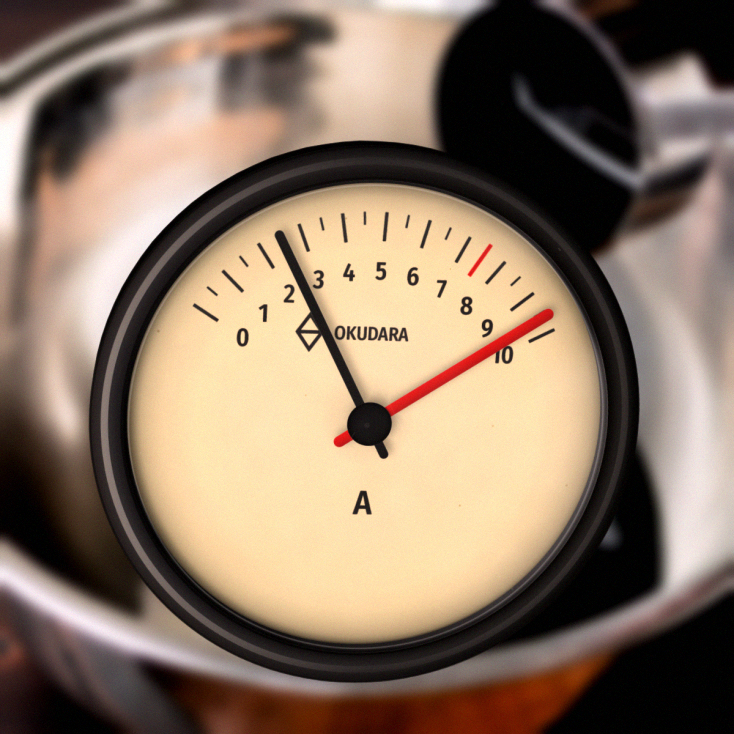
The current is 9.5A
